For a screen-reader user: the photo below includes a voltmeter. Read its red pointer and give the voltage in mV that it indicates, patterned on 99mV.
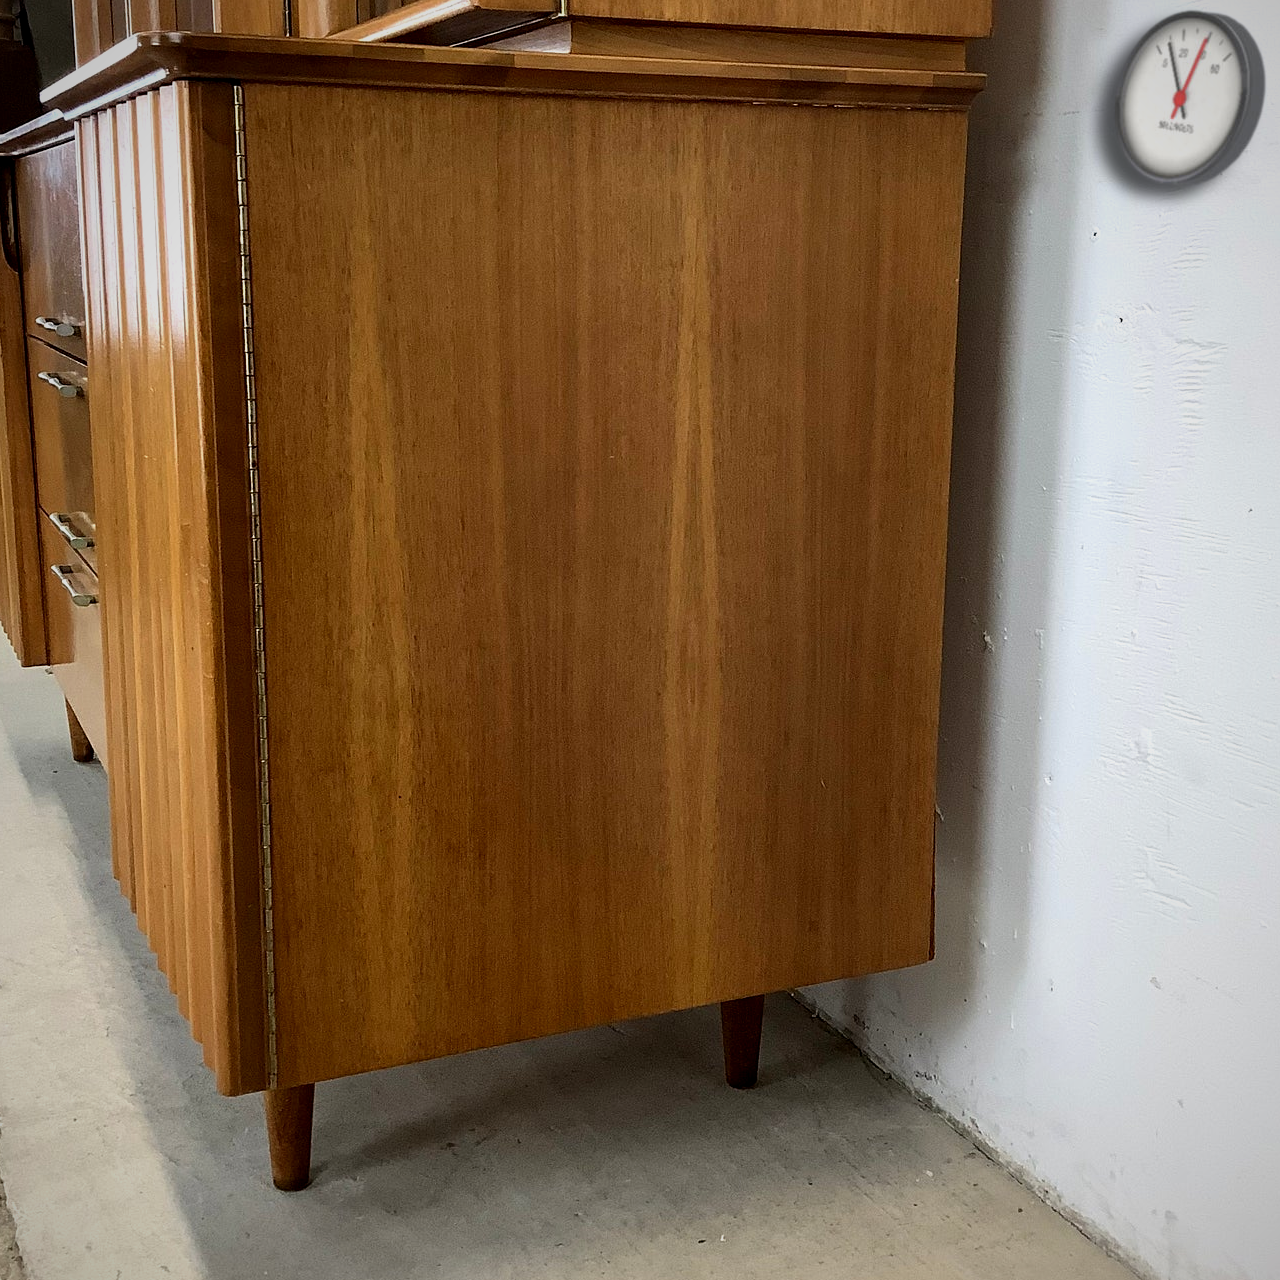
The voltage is 40mV
